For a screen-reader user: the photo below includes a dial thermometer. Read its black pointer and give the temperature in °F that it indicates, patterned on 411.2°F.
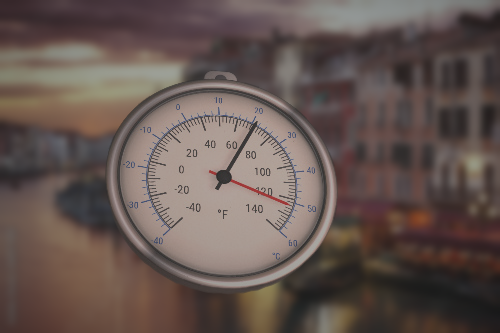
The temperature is 70°F
